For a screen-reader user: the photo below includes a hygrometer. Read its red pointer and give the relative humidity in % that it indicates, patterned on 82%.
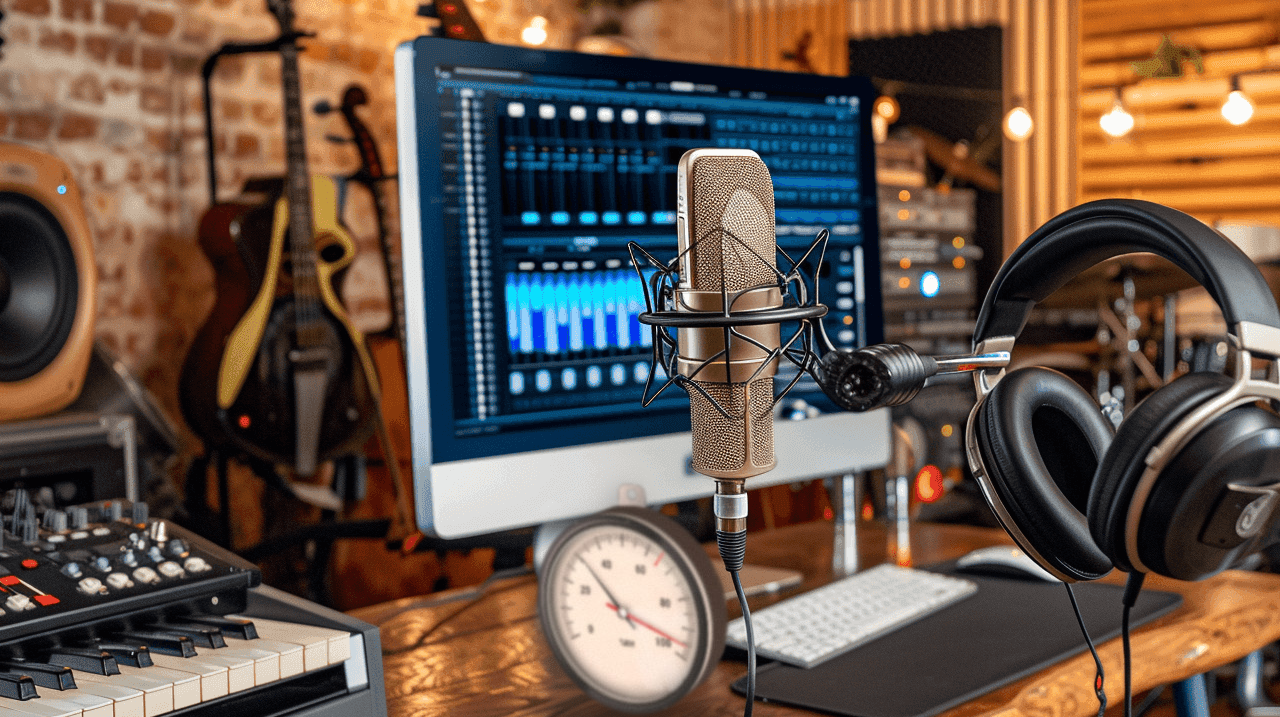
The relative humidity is 95%
